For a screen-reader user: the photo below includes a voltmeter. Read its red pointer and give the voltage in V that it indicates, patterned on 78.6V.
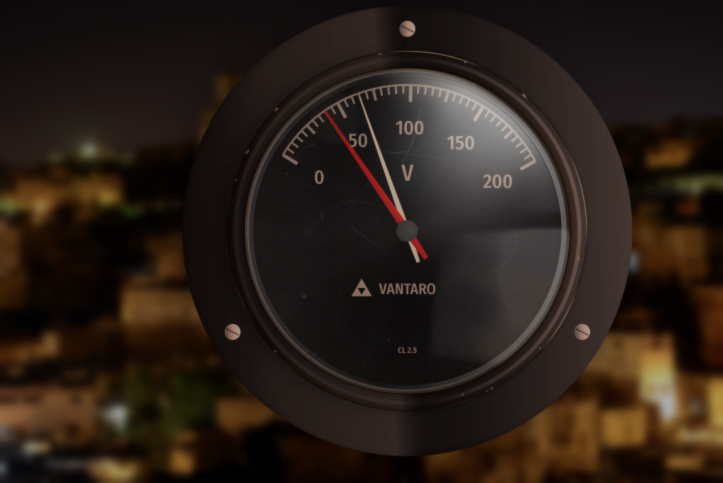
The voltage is 40V
